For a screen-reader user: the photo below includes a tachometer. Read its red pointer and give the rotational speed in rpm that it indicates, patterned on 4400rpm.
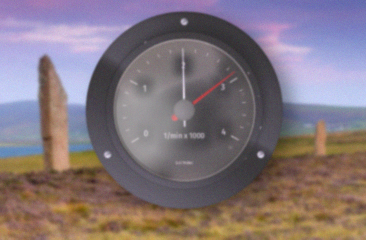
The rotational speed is 2900rpm
